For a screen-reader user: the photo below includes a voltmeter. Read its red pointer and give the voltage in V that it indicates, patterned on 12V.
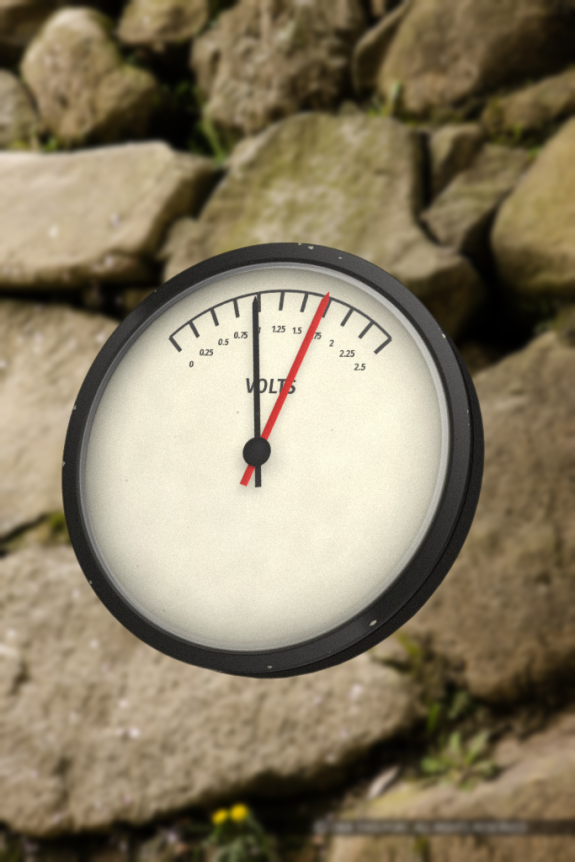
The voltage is 1.75V
